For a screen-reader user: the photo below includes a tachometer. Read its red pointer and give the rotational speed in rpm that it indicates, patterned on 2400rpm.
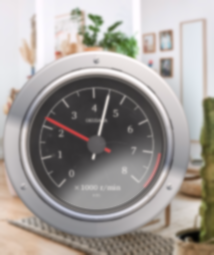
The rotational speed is 2250rpm
